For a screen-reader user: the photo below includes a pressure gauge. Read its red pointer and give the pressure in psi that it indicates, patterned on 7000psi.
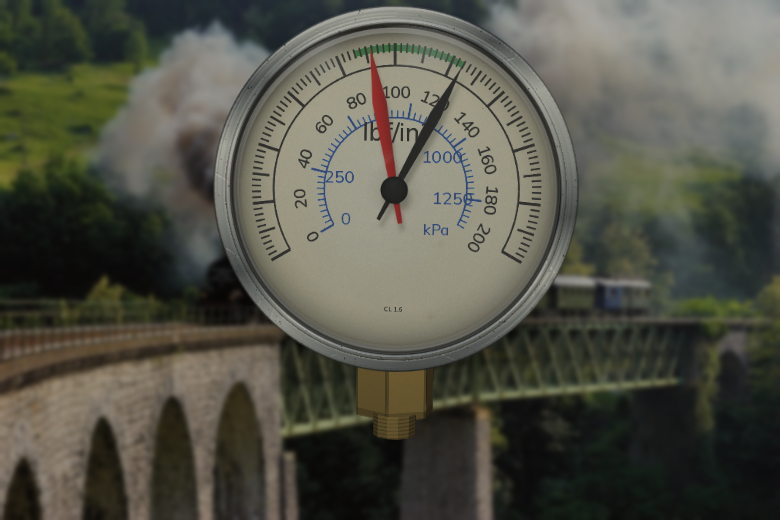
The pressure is 92psi
